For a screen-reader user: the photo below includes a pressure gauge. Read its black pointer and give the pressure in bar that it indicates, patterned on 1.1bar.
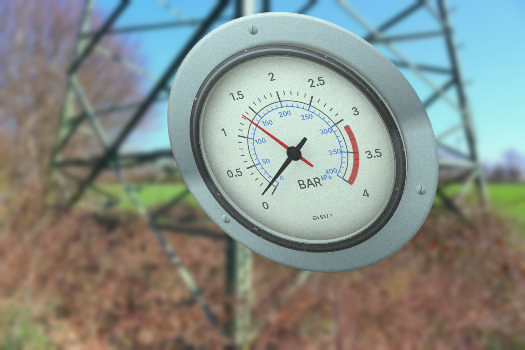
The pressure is 0.1bar
